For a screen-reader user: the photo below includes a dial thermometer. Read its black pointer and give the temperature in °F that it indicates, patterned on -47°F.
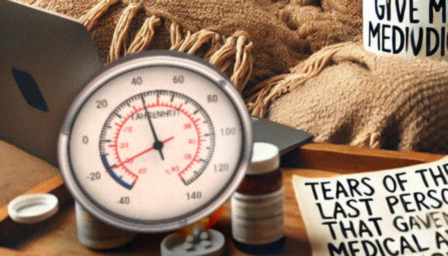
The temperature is 40°F
